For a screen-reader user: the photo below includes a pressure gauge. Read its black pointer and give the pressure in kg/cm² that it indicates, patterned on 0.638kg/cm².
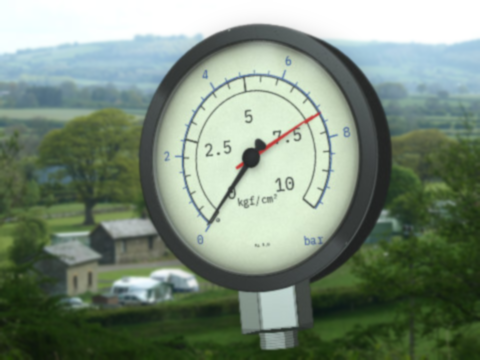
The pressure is 0kg/cm²
